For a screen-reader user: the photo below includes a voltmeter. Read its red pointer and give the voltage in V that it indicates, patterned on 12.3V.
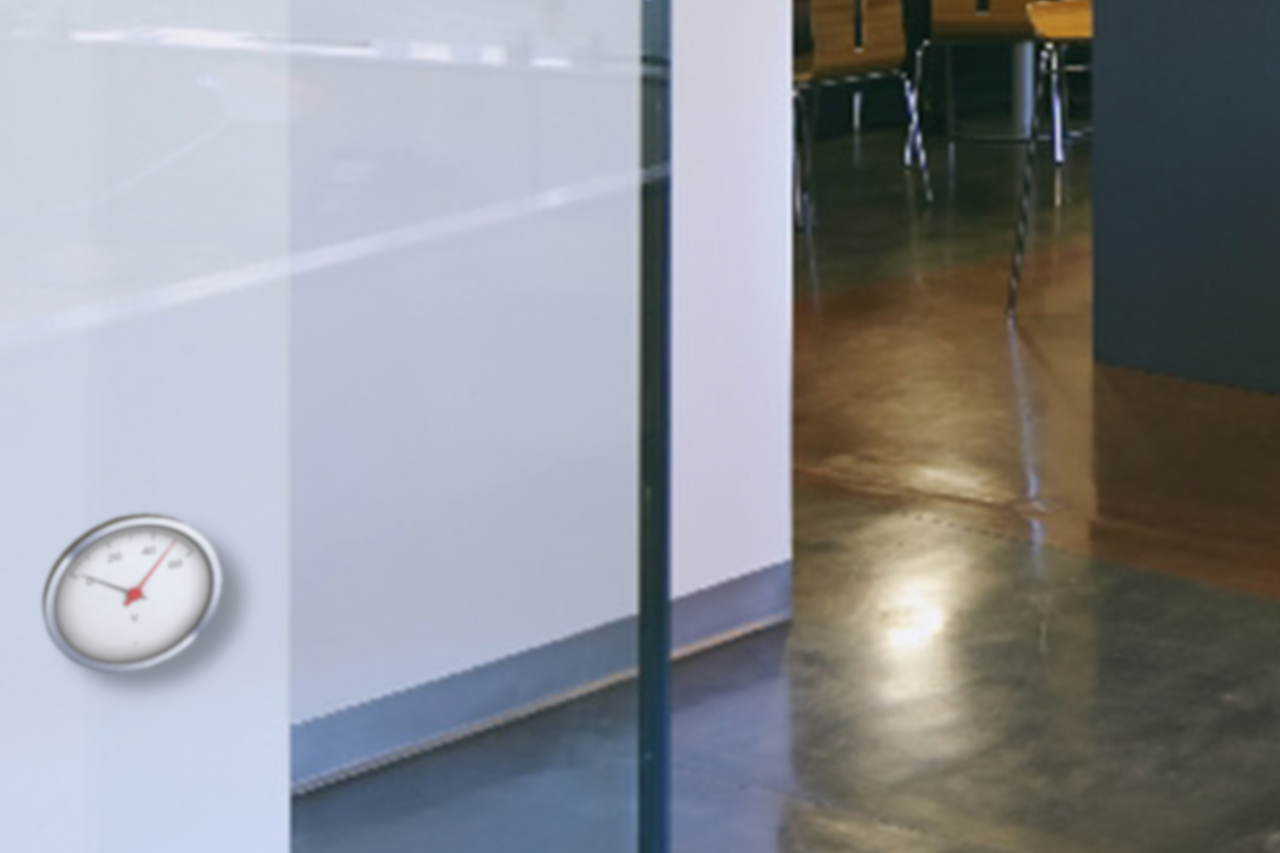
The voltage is 50V
